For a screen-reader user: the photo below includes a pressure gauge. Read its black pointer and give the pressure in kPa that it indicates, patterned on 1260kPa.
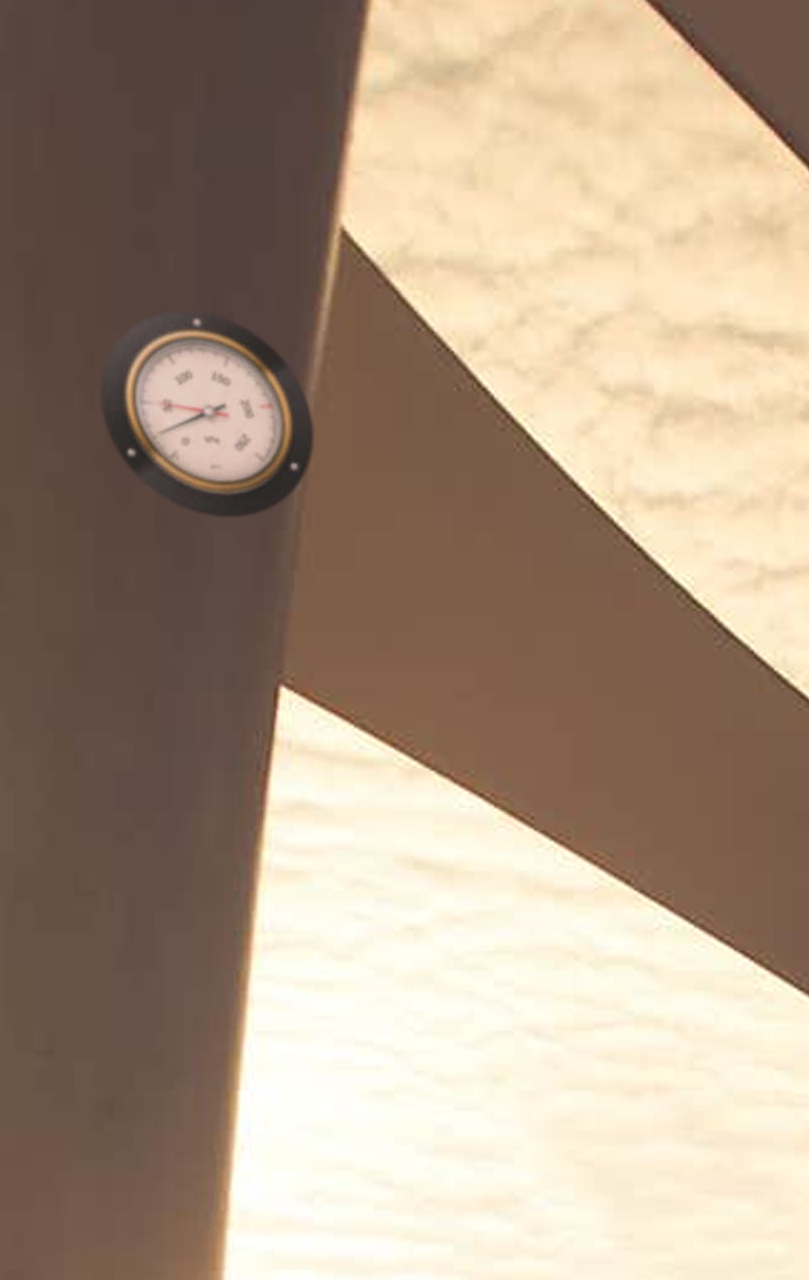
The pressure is 20kPa
